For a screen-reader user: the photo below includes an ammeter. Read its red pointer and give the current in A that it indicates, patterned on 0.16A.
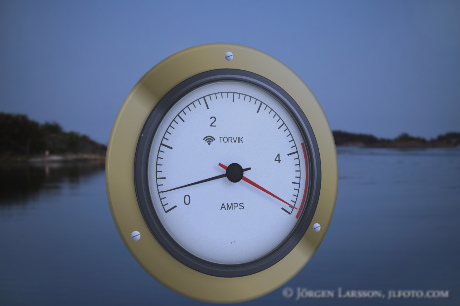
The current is 4.9A
